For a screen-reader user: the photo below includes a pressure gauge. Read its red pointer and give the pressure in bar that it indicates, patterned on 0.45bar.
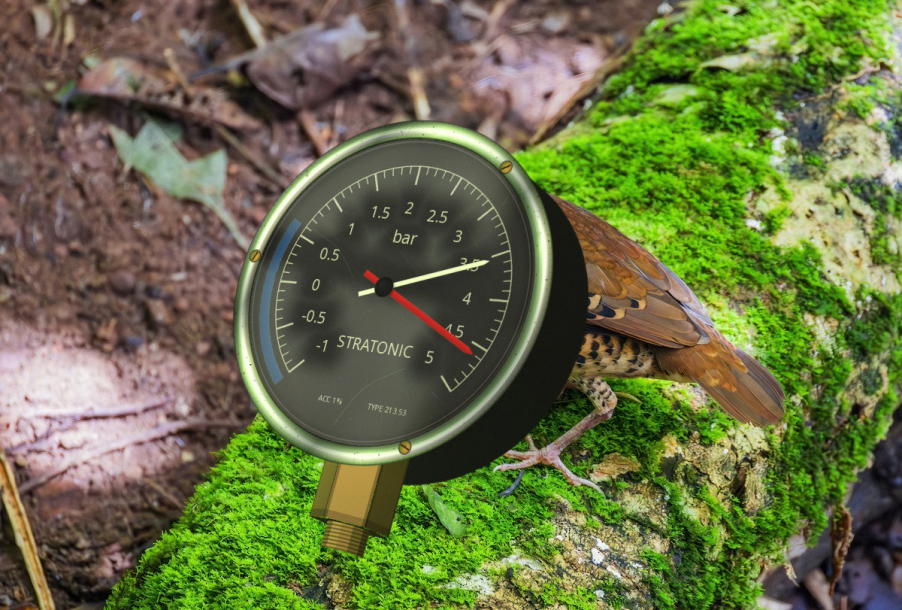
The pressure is 4.6bar
